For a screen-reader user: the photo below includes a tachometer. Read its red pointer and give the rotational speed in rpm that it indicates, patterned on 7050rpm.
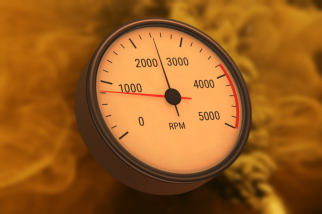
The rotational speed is 800rpm
